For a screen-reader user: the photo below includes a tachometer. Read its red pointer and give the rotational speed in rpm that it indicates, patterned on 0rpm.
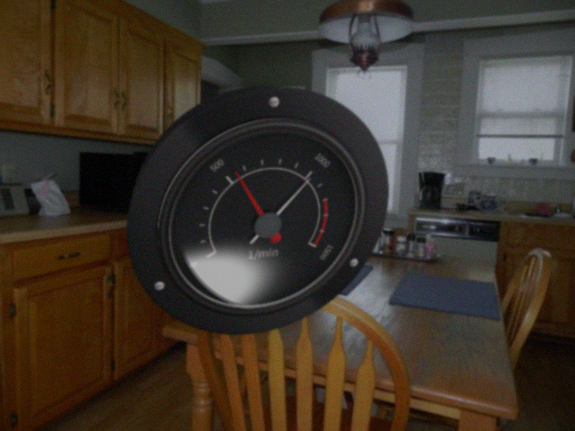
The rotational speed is 550rpm
